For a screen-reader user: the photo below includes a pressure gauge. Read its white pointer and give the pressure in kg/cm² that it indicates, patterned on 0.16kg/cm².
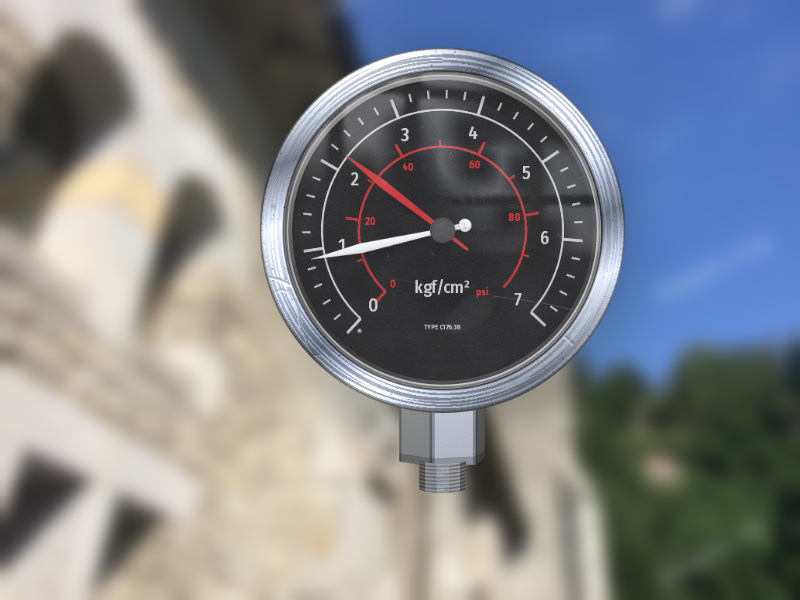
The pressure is 0.9kg/cm²
